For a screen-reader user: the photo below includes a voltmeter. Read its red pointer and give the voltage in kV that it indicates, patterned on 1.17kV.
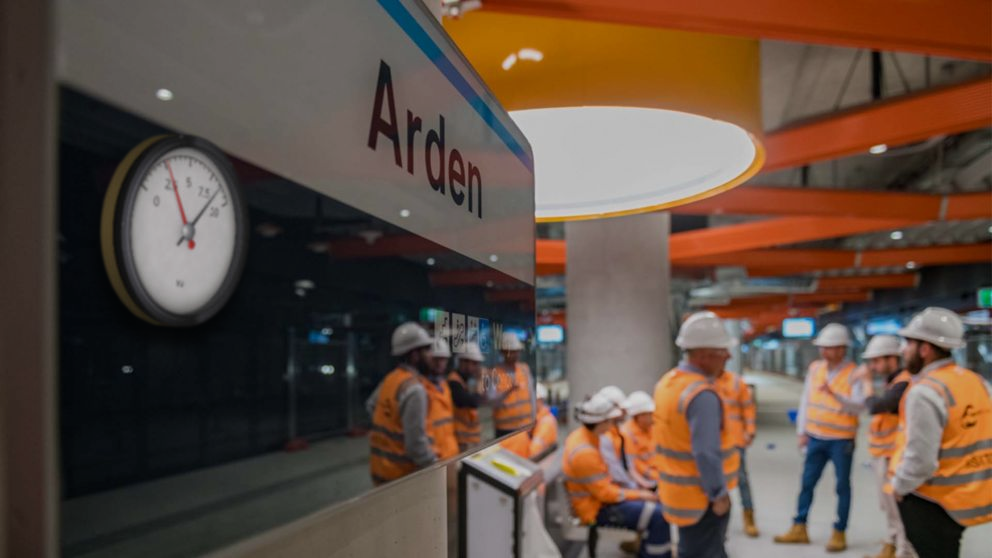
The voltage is 2.5kV
